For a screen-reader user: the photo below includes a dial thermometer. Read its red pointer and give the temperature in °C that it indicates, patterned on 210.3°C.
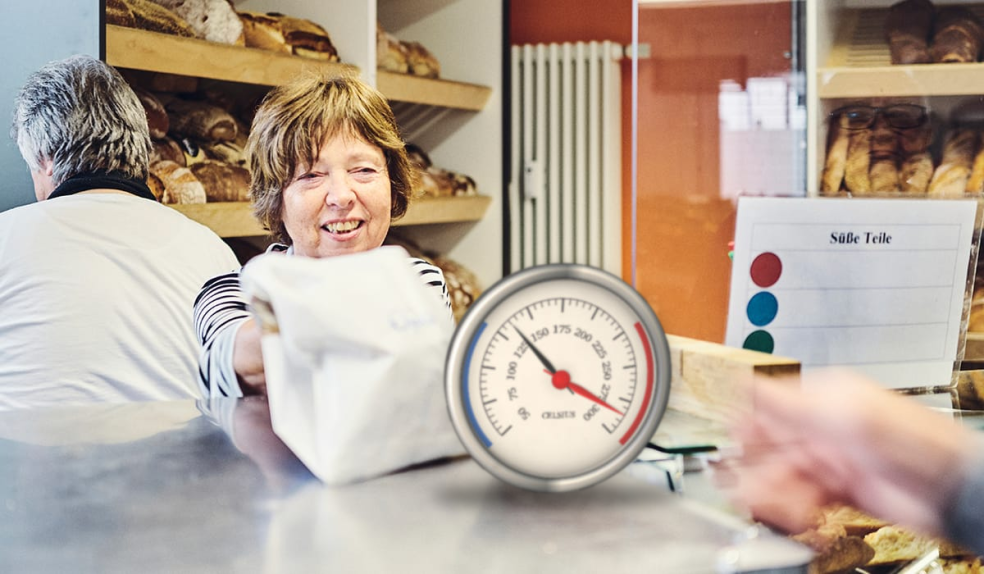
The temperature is 285°C
